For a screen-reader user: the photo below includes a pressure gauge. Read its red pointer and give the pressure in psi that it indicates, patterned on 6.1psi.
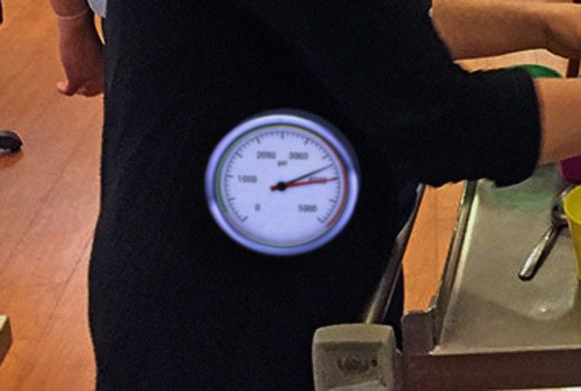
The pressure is 4000psi
